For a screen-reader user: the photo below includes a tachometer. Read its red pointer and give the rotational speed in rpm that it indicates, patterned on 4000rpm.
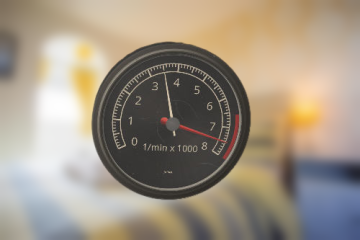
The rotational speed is 7500rpm
